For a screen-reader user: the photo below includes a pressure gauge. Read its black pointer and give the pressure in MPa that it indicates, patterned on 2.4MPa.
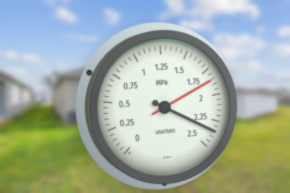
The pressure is 2.35MPa
